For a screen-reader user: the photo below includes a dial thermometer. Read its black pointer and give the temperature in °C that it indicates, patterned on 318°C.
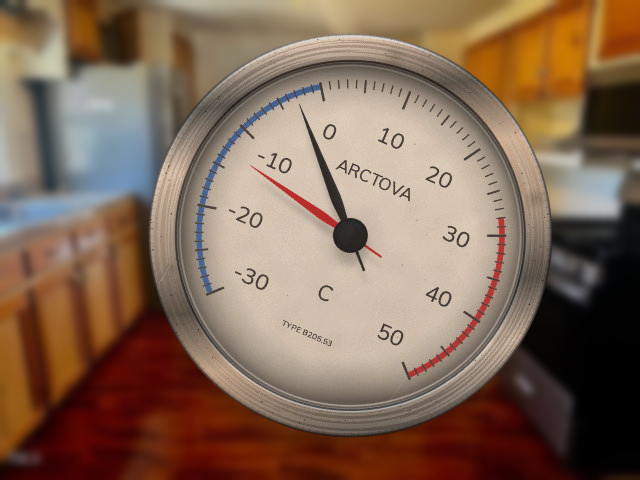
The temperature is -3°C
